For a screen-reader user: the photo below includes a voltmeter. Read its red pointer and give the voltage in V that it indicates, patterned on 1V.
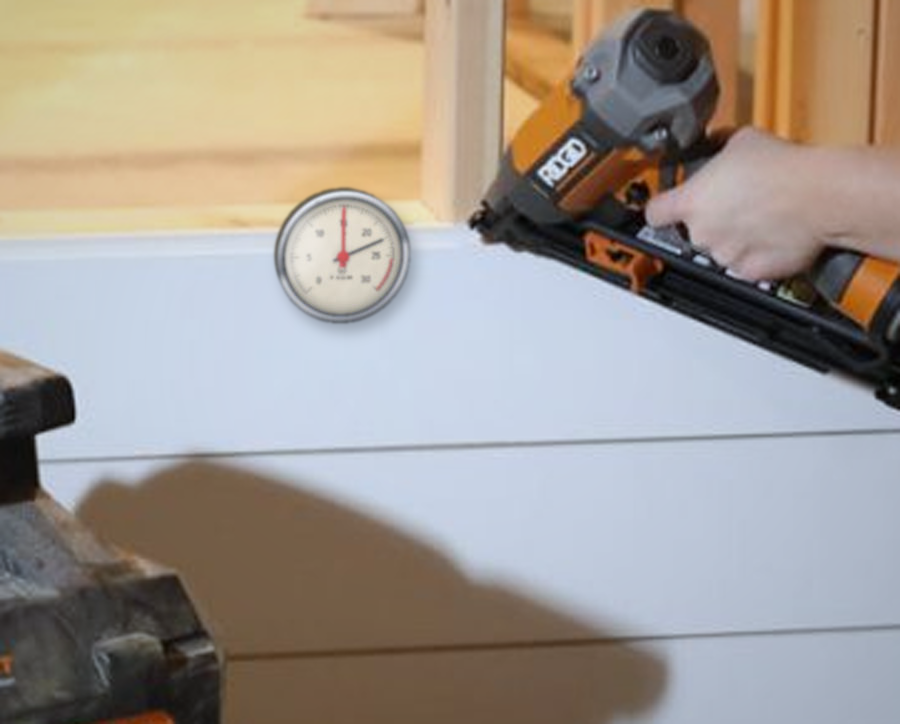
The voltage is 15V
